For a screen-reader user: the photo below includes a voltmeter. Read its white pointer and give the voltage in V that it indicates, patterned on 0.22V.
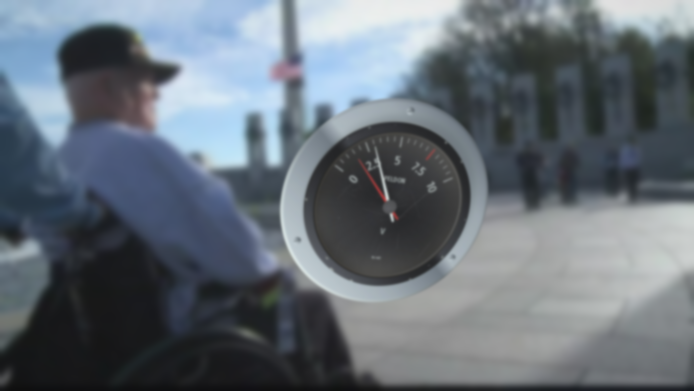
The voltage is 3V
